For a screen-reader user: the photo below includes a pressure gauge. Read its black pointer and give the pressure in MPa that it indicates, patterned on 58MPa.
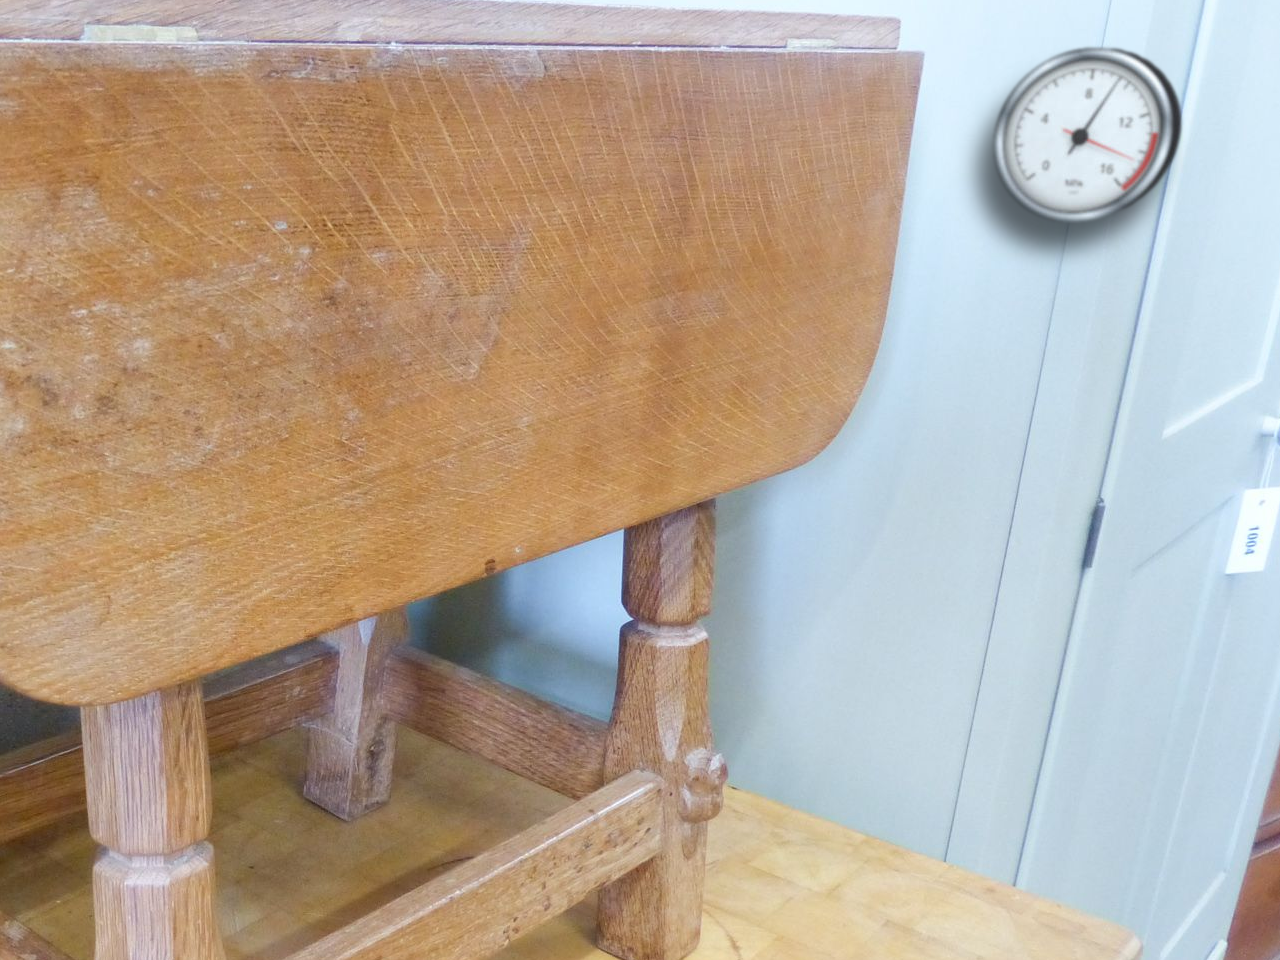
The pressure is 9.5MPa
